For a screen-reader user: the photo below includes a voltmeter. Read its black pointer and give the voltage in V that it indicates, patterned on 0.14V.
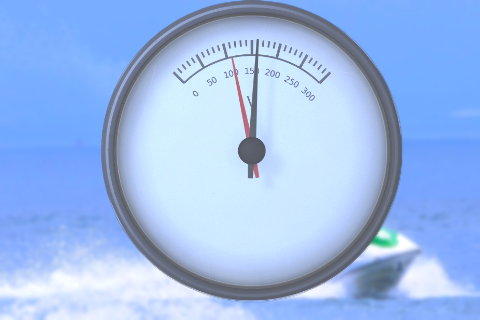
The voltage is 160V
